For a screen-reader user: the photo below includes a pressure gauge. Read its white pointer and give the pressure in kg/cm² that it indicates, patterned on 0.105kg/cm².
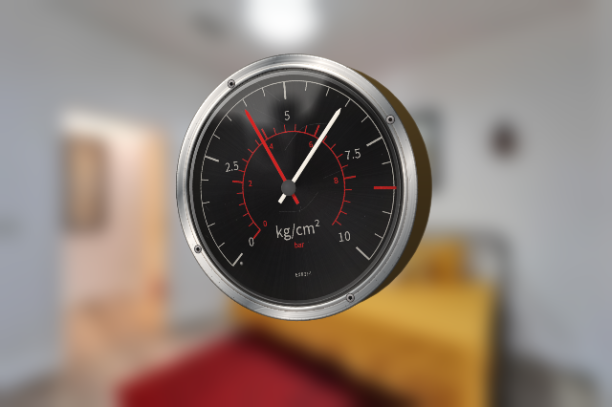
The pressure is 6.5kg/cm²
